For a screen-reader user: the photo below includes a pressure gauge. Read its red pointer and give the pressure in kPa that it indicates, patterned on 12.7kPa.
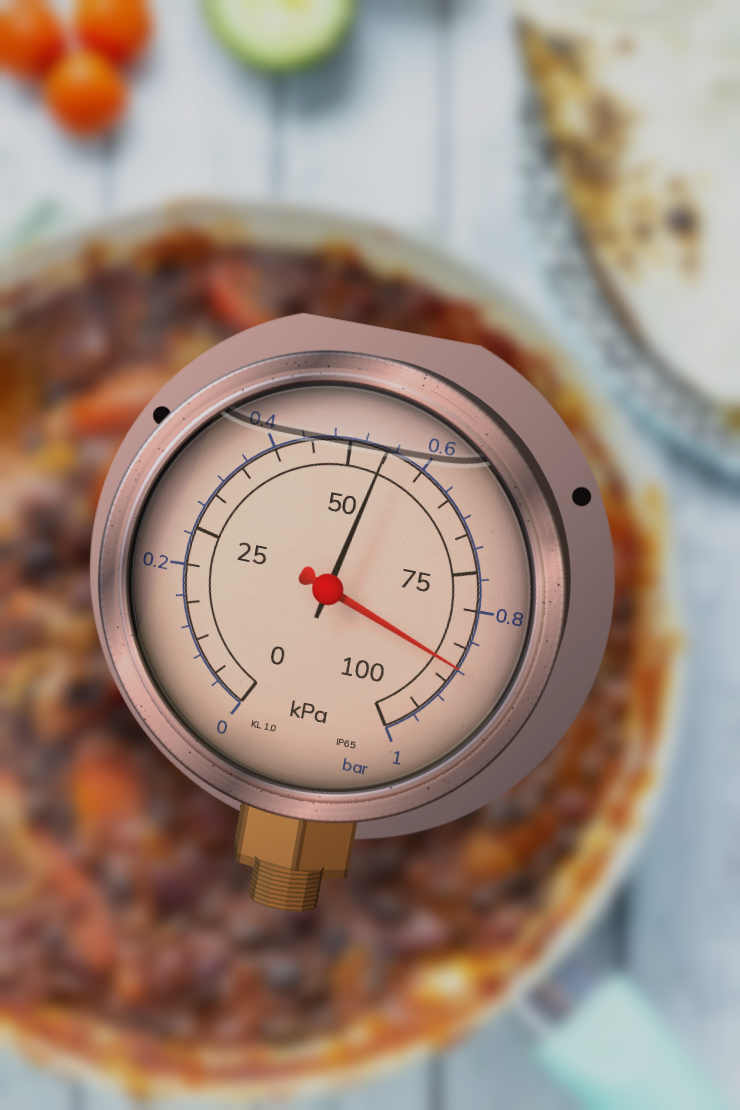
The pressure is 87.5kPa
